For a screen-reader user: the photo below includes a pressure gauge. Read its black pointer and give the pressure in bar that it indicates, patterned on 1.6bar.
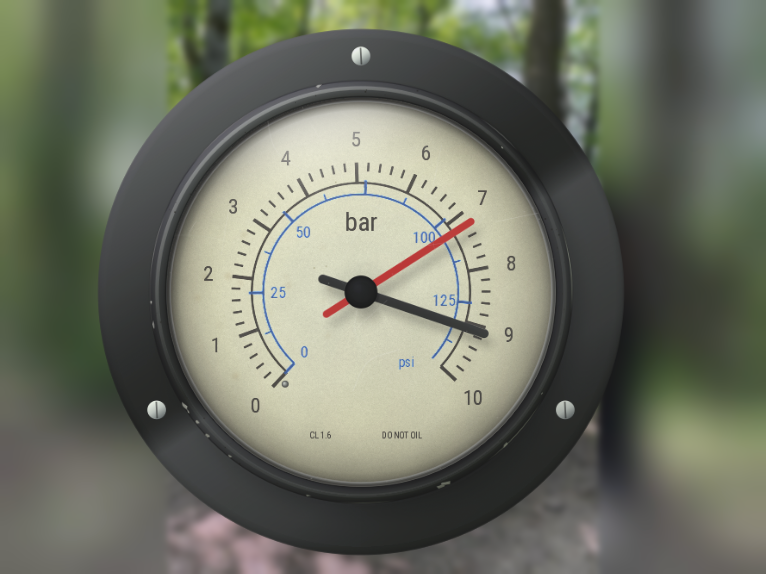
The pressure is 9.1bar
